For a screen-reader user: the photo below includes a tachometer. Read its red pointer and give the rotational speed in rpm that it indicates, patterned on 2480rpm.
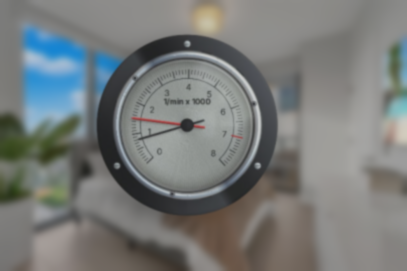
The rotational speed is 1500rpm
